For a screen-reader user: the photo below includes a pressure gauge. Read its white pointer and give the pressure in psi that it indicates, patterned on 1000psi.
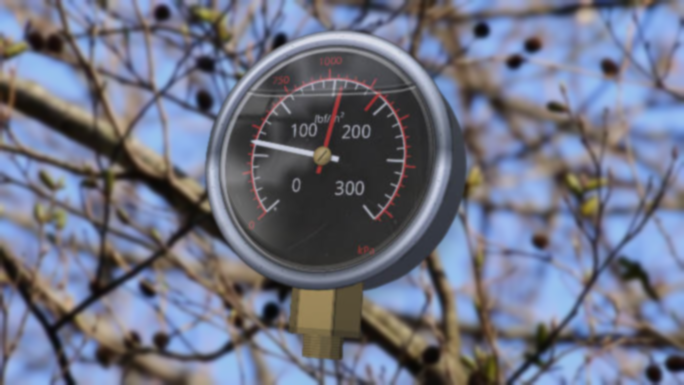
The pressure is 60psi
